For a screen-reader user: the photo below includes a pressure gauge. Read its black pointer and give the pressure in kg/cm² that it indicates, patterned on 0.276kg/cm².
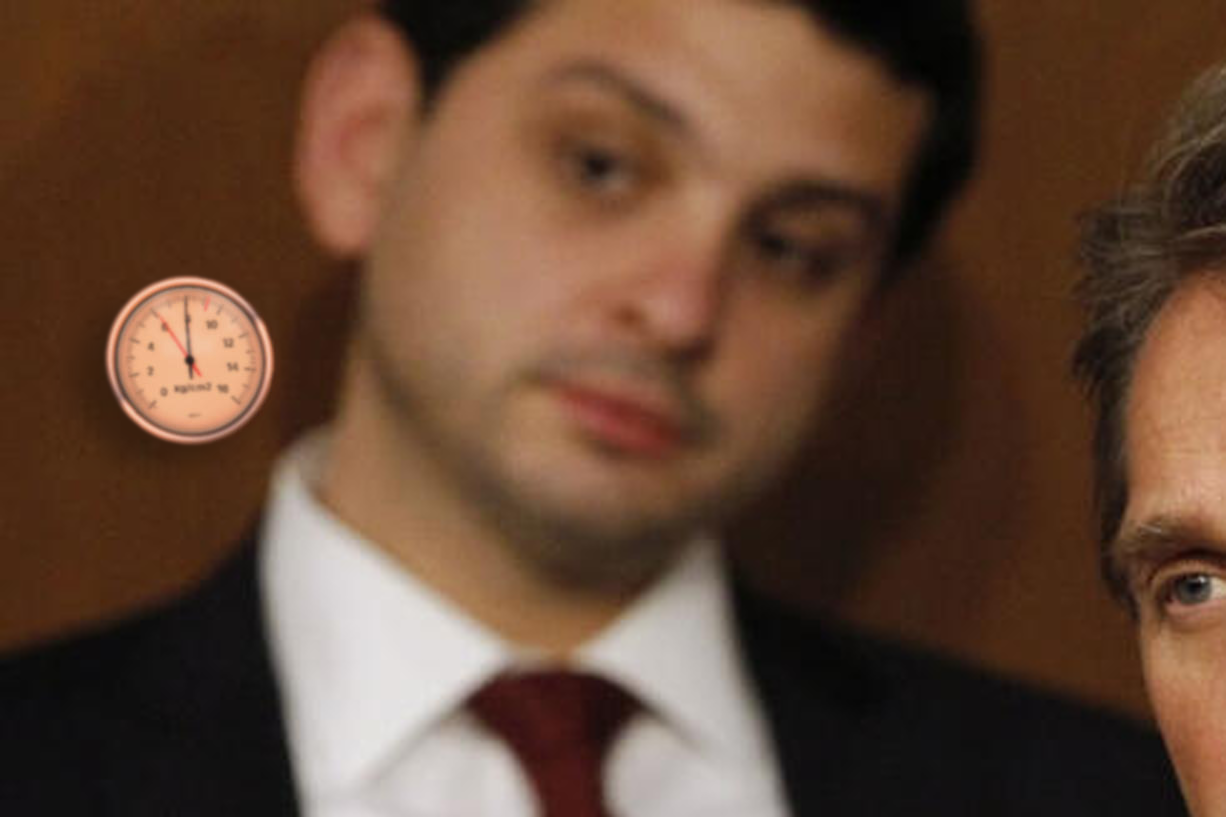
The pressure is 8kg/cm²
